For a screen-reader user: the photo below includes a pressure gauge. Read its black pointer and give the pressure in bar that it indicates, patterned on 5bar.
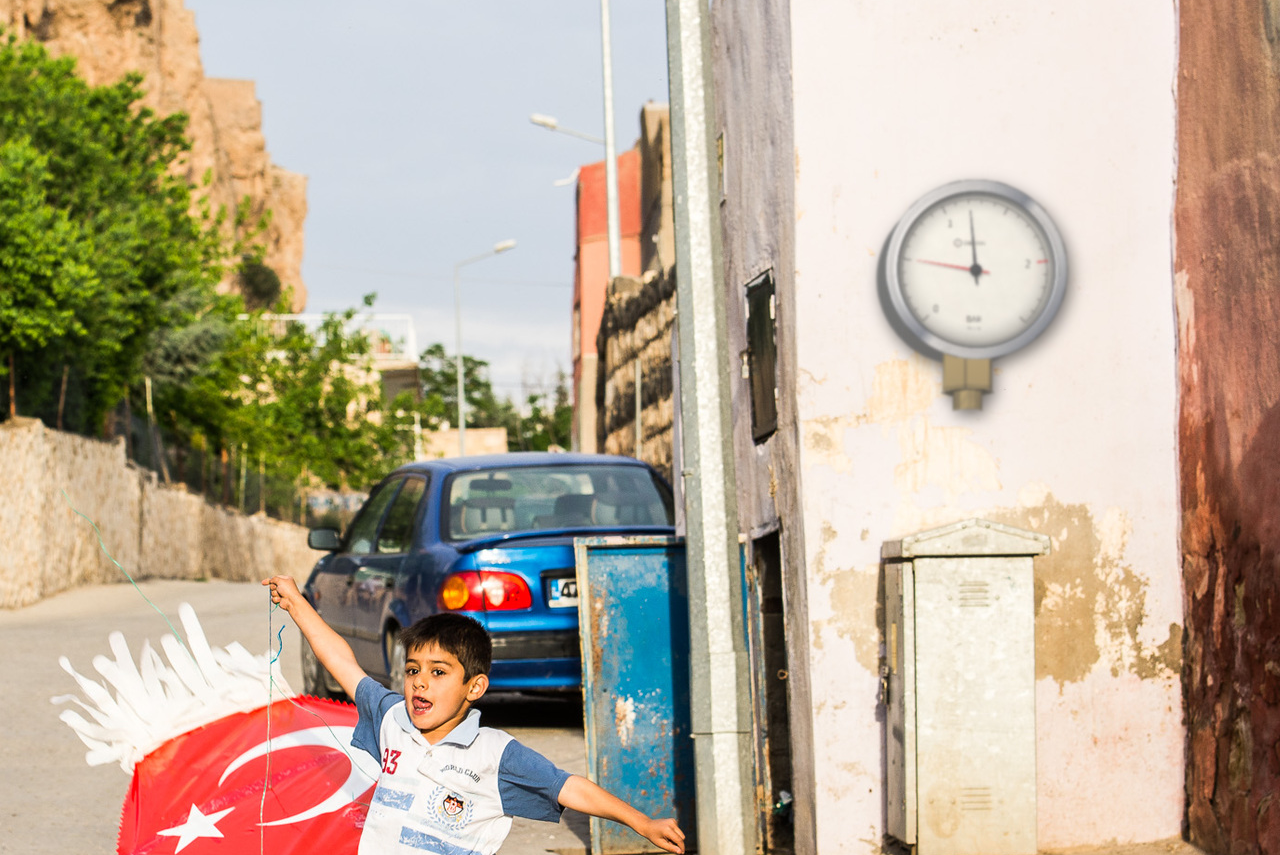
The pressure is 1.2bar
